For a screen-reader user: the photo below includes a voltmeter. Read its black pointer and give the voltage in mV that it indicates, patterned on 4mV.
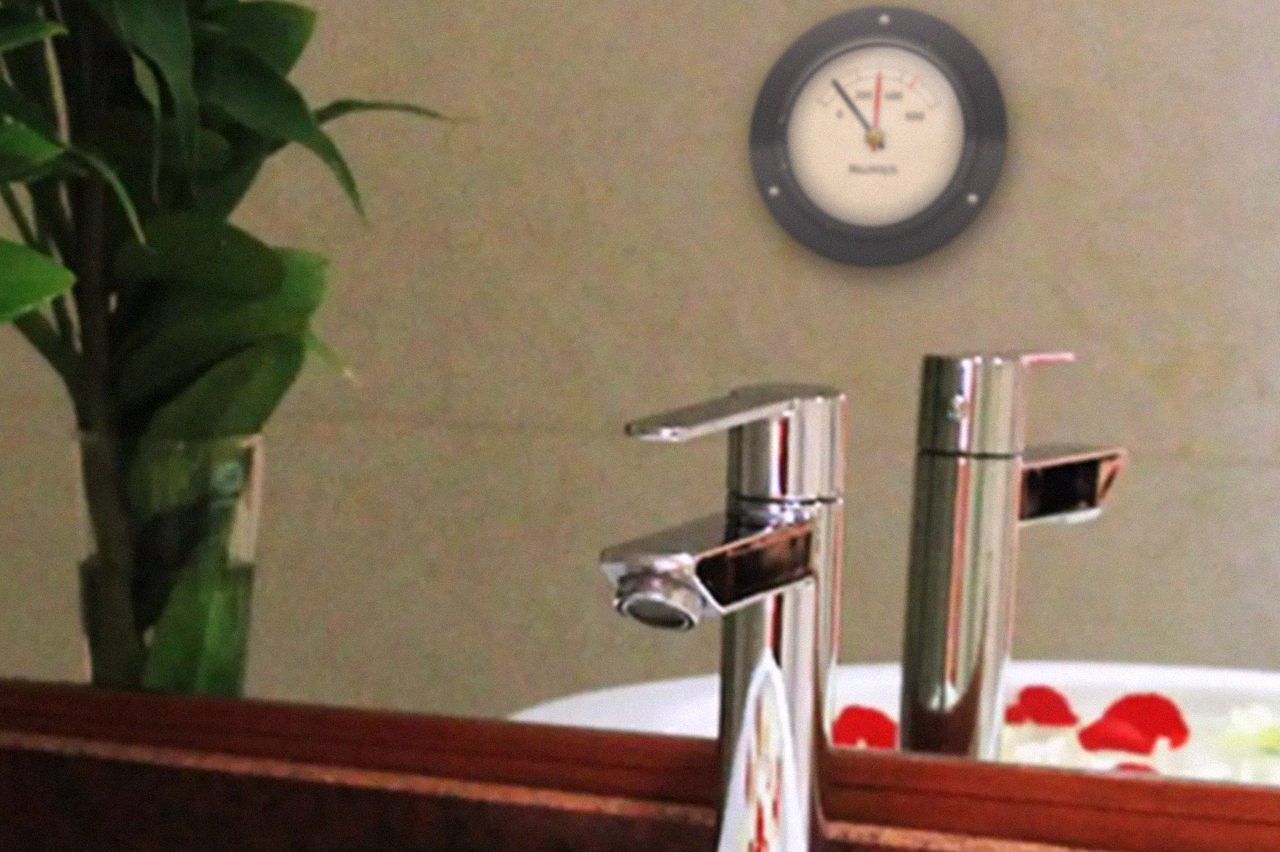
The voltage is 100mV
